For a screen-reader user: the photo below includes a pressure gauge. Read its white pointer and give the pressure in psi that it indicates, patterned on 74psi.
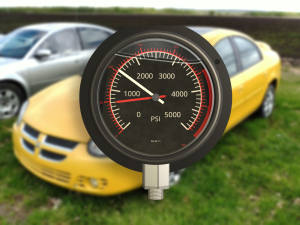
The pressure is 1500psi
